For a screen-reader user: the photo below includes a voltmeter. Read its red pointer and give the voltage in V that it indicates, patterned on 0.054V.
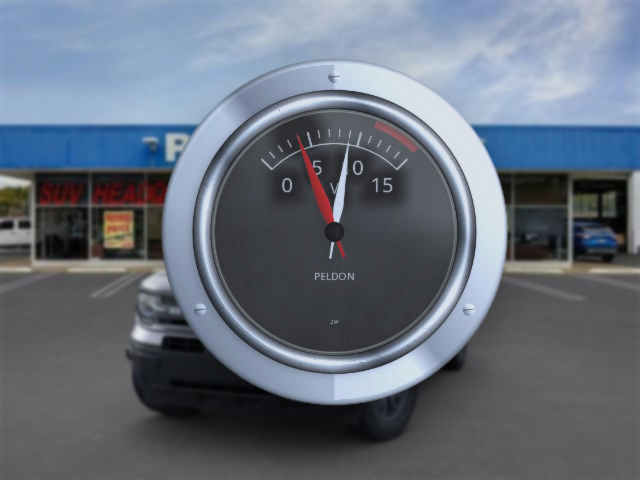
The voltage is 4V
